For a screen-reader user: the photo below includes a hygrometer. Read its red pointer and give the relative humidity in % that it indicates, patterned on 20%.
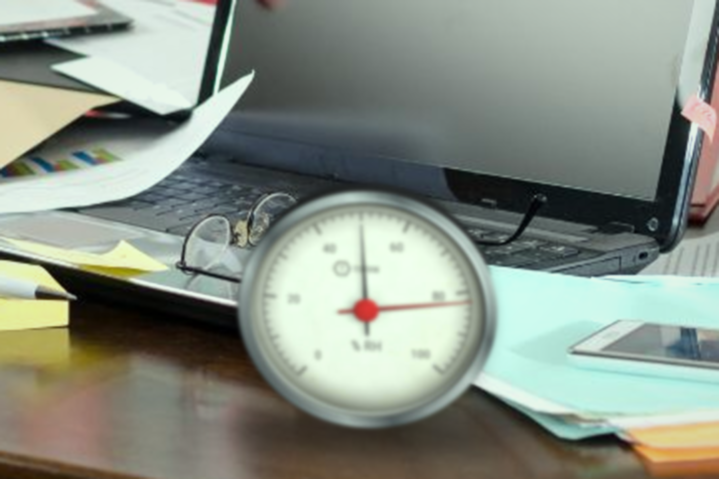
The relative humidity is 82%
